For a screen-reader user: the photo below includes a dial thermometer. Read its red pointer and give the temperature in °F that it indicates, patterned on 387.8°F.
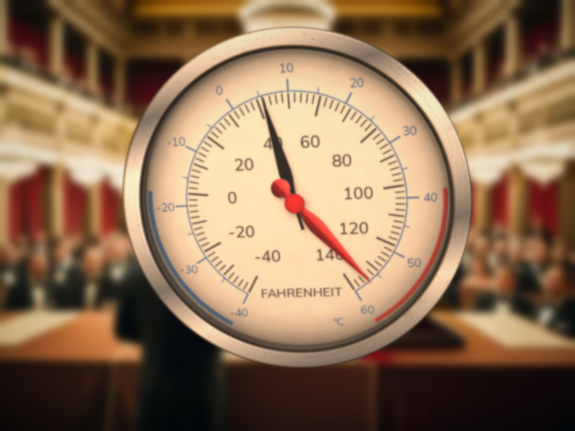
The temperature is 134°F
